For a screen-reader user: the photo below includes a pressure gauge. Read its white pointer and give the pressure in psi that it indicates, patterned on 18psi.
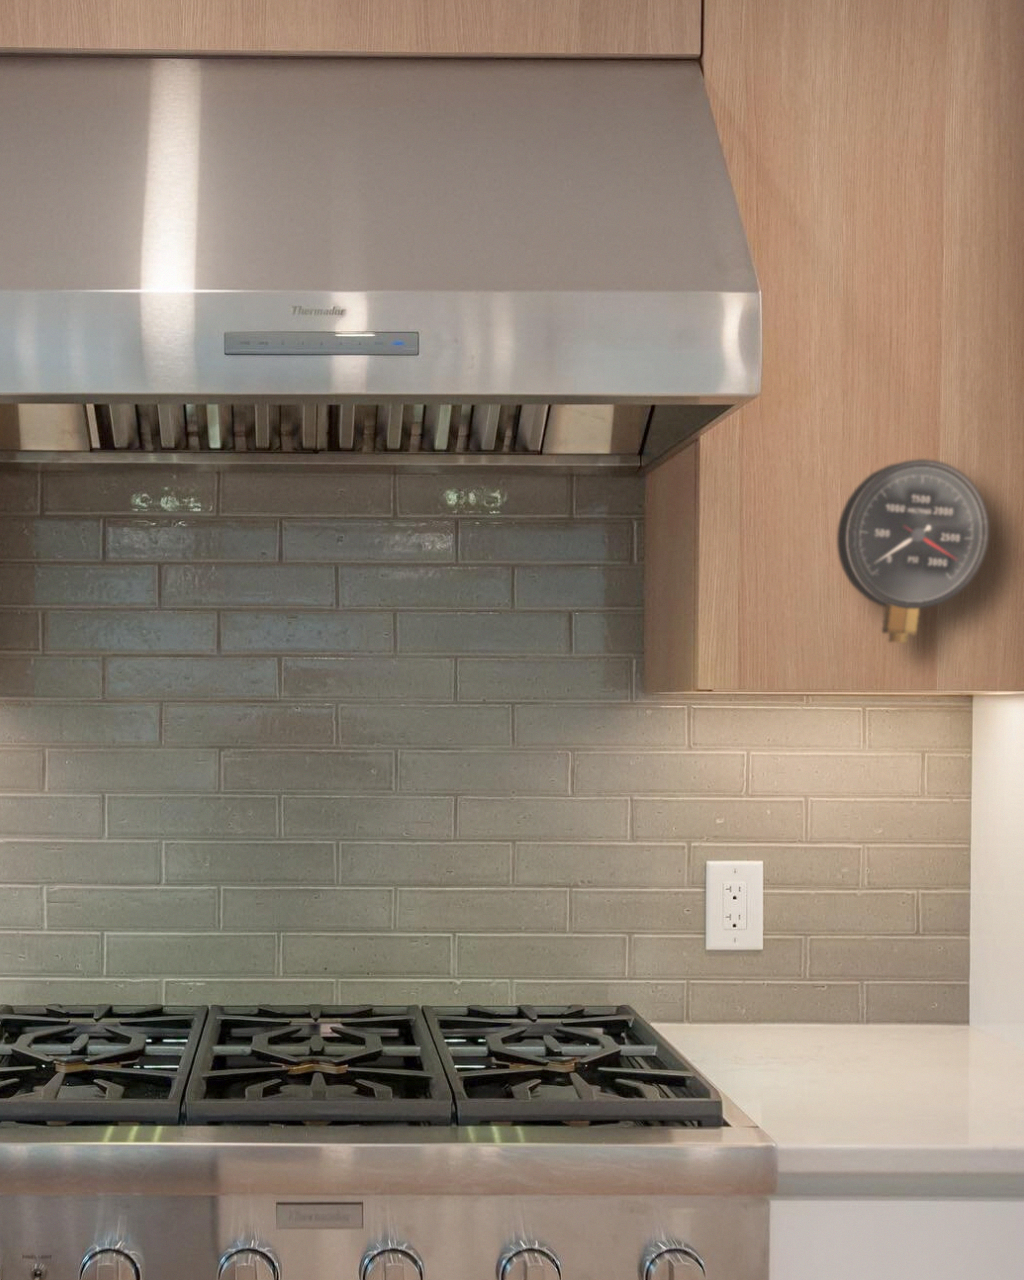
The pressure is 100psi
